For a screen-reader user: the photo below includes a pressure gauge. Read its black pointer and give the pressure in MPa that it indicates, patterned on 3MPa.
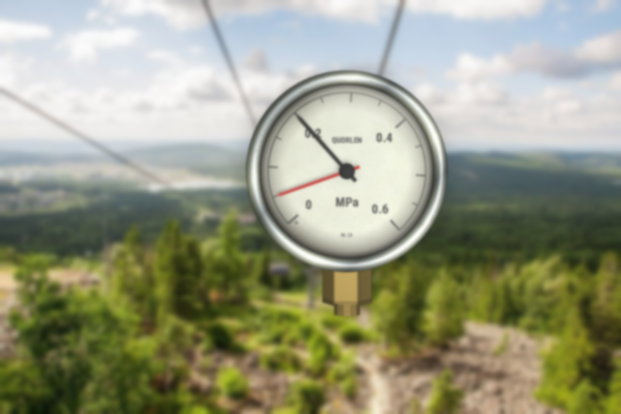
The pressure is 0.2MPa
